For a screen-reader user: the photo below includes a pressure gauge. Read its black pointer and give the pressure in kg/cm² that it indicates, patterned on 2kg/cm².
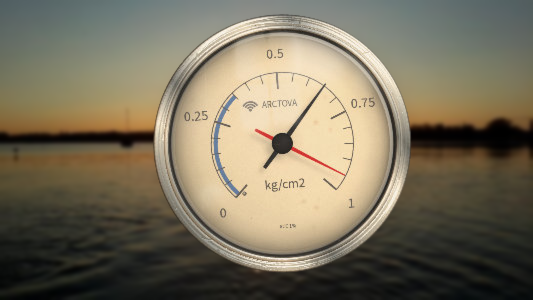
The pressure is 0.65kg/cm²
